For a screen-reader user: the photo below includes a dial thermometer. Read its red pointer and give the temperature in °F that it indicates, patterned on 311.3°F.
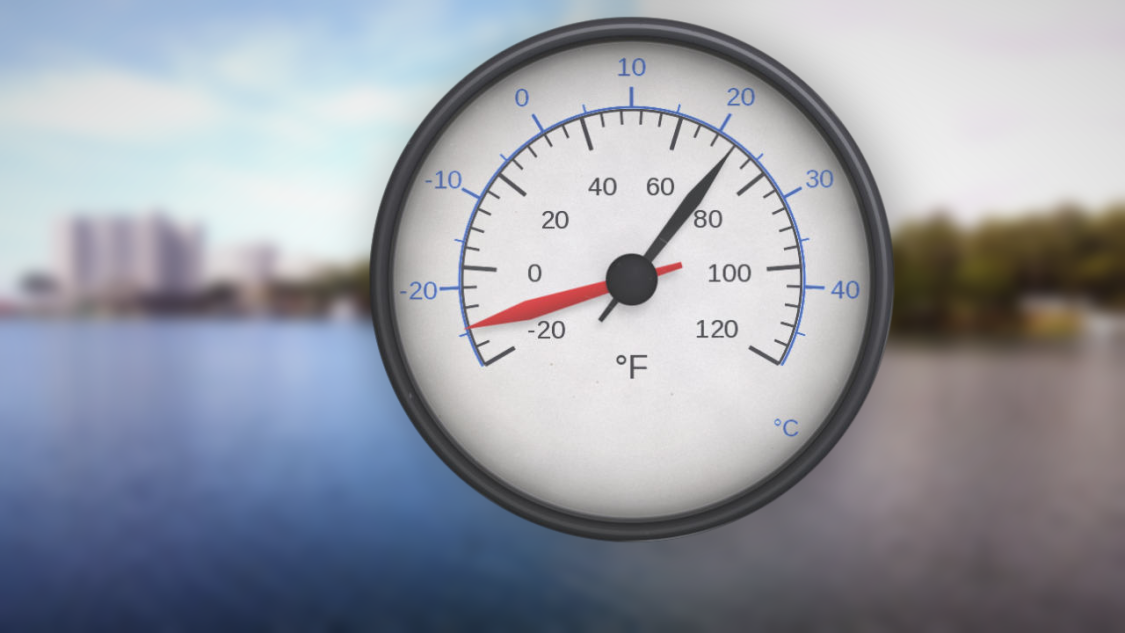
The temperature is -12°F
